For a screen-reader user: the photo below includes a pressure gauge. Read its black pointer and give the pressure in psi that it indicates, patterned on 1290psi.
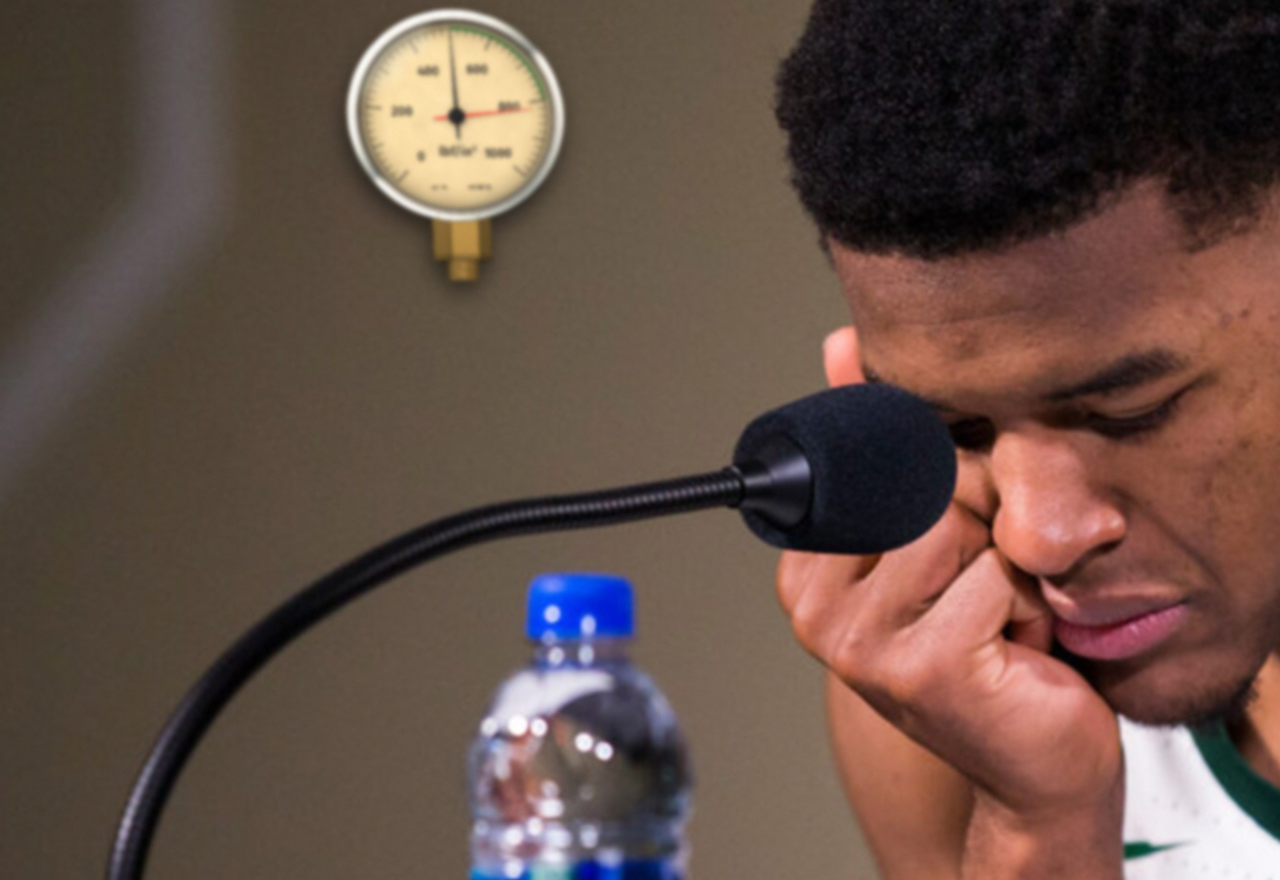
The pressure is 500psi
